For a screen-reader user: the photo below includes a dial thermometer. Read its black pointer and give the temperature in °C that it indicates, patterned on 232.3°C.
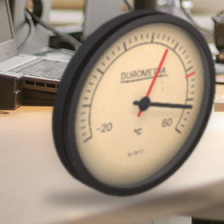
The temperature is 52°C
